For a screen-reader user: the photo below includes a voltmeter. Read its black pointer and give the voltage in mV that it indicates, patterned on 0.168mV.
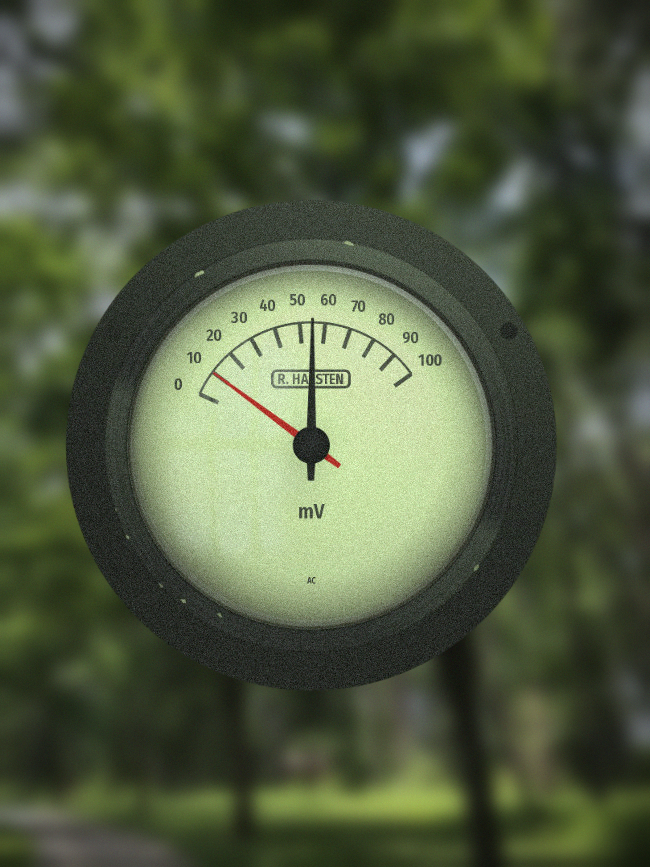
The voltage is 55mV
